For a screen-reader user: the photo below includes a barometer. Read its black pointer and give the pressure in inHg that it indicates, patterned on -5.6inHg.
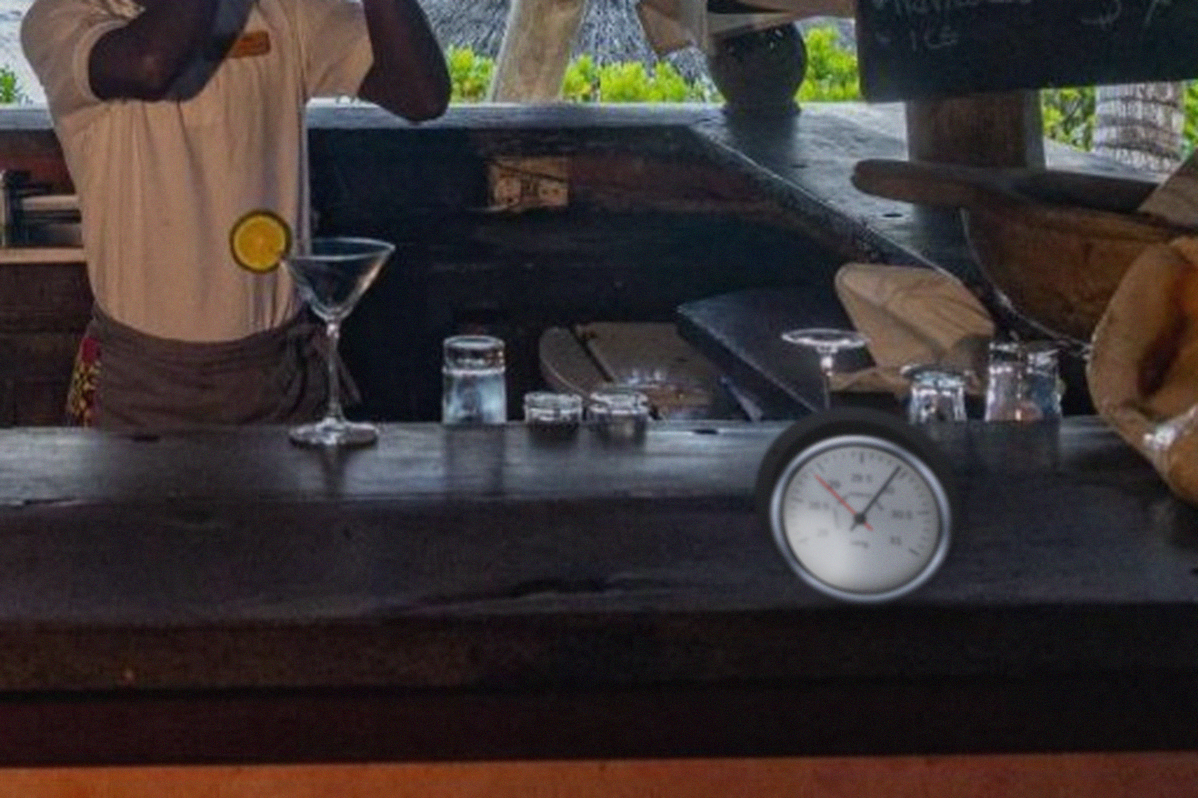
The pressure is 29.9inHg
